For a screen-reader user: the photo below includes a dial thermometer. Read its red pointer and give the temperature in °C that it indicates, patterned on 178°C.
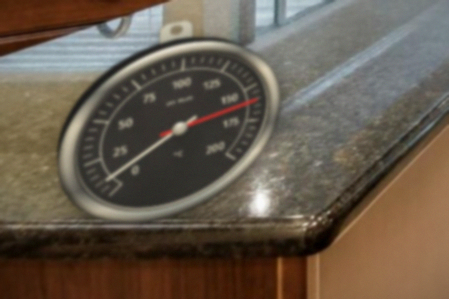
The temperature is 160°C
